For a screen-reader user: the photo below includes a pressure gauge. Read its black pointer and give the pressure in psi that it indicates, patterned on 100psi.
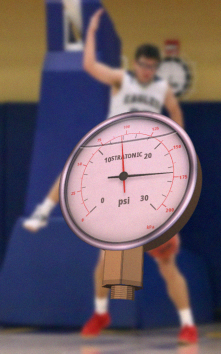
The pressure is 25psi
